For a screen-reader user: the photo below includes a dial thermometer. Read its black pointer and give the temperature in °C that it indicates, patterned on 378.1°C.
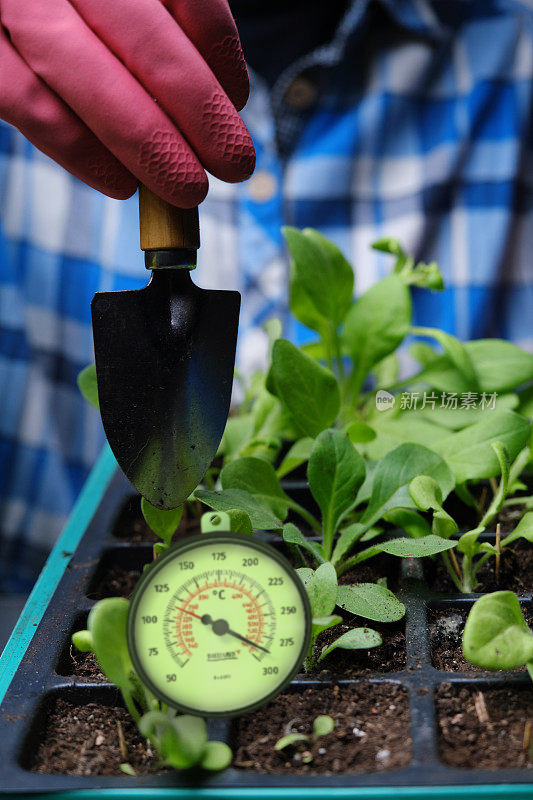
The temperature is 287.5°C
